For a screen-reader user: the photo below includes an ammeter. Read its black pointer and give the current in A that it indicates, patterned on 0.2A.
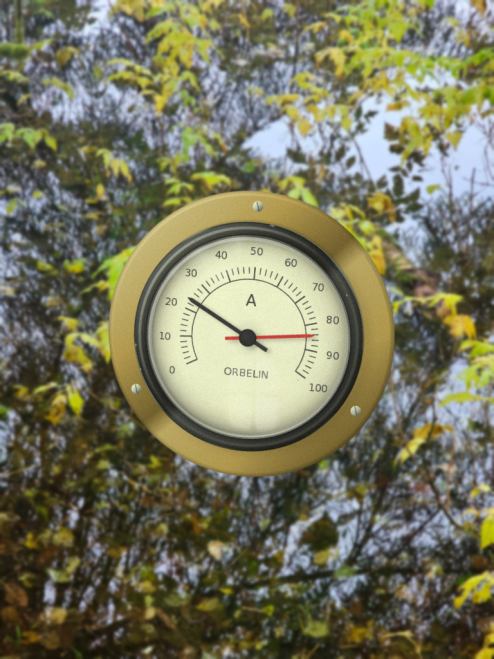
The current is 24A
